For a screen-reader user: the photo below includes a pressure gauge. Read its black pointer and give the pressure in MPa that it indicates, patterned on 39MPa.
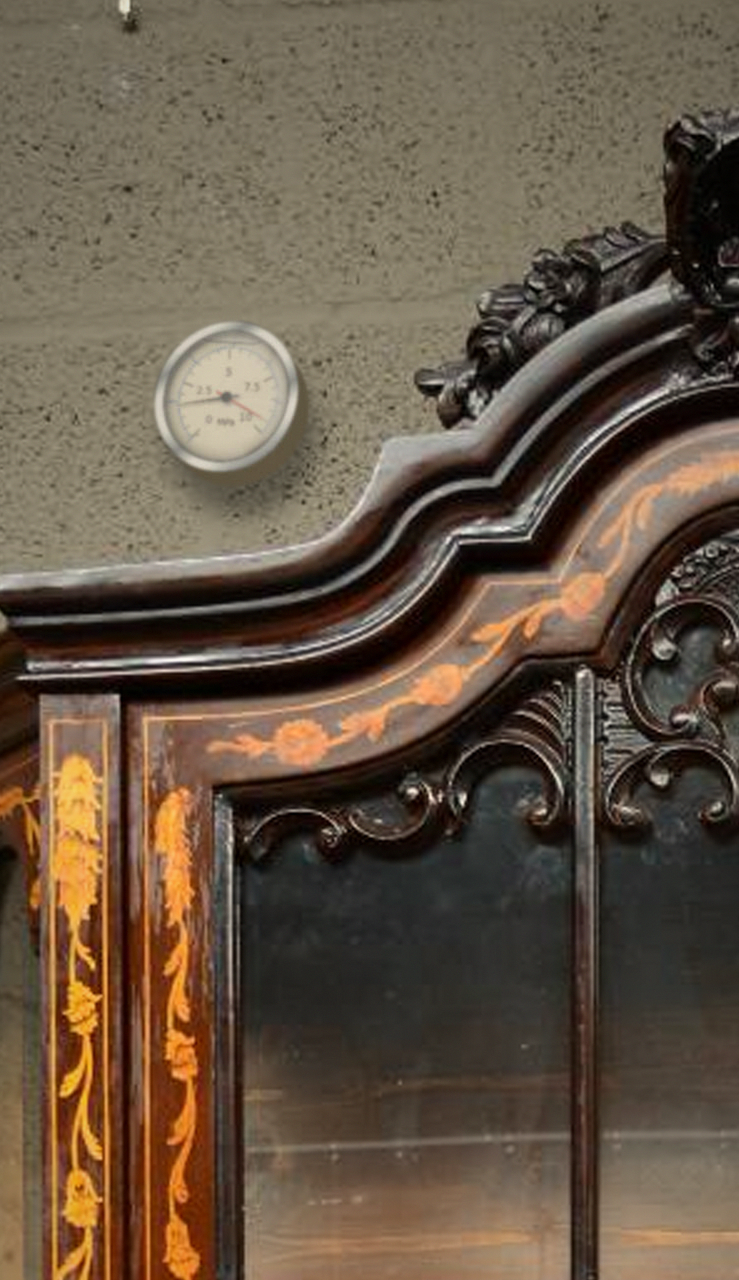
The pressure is 1.5MPa
